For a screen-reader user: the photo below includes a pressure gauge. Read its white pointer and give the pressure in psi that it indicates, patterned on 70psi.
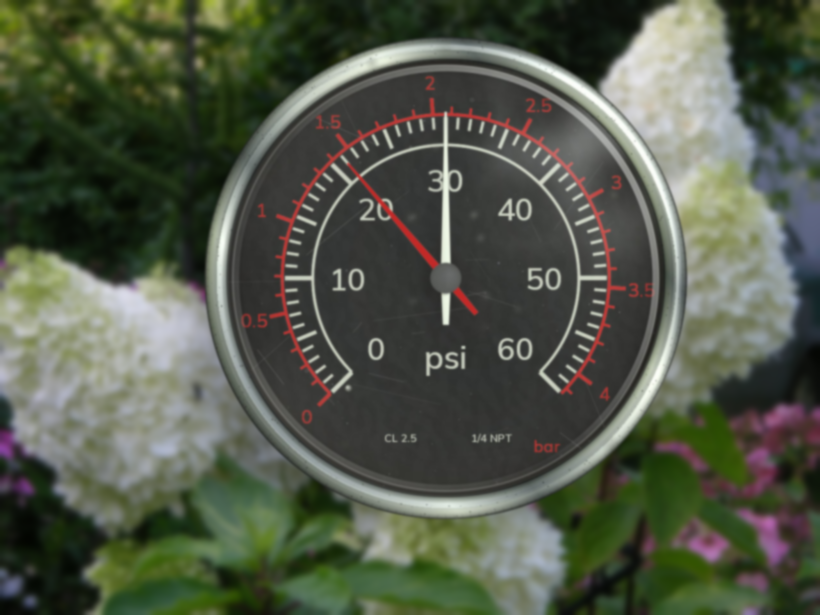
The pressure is 30psi
